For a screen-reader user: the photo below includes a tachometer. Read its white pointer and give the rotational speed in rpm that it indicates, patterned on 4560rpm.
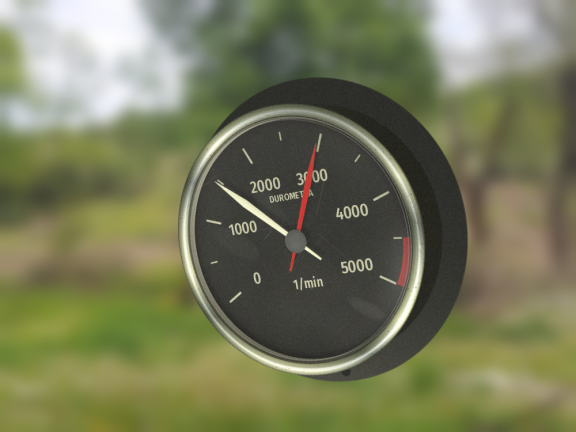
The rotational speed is 1500rpm
